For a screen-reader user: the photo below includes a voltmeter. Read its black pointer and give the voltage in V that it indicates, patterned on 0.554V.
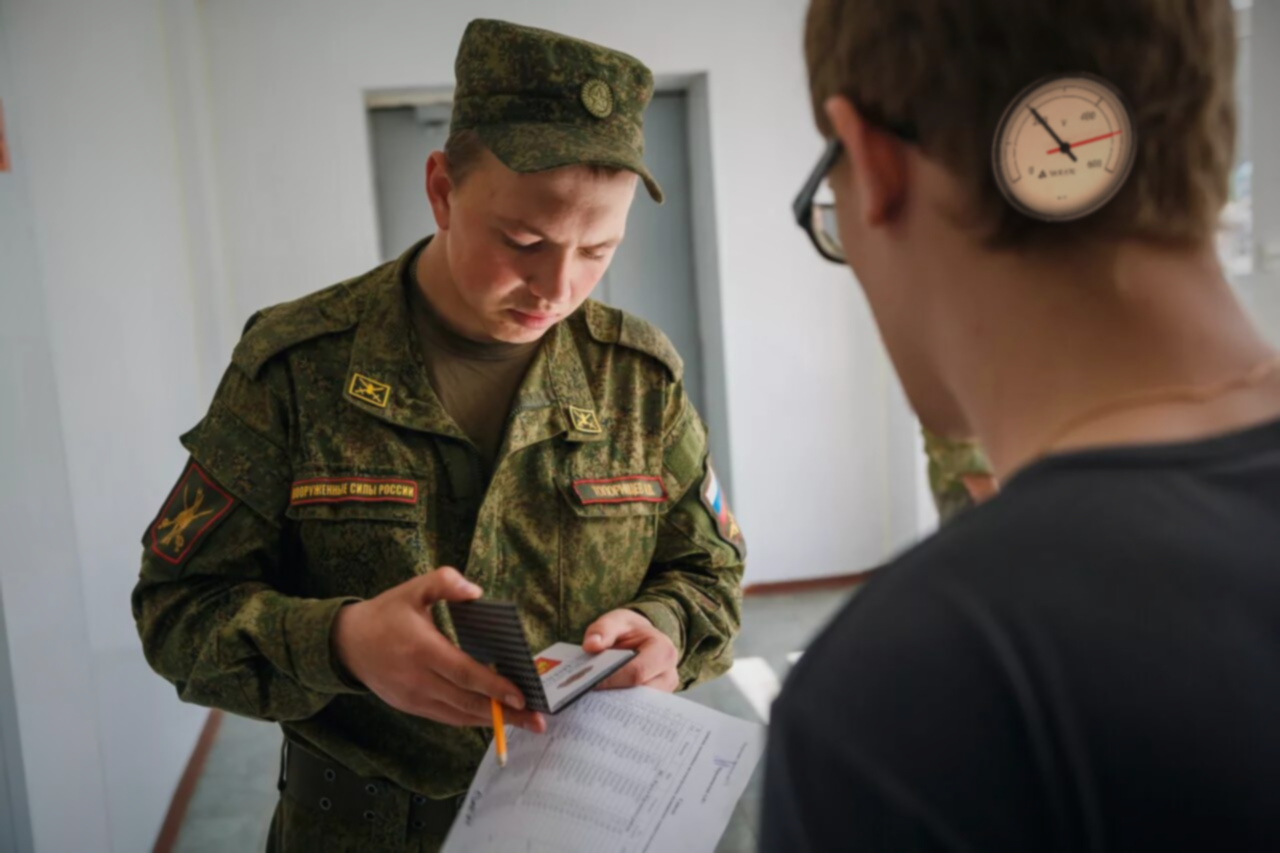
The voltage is 200V
